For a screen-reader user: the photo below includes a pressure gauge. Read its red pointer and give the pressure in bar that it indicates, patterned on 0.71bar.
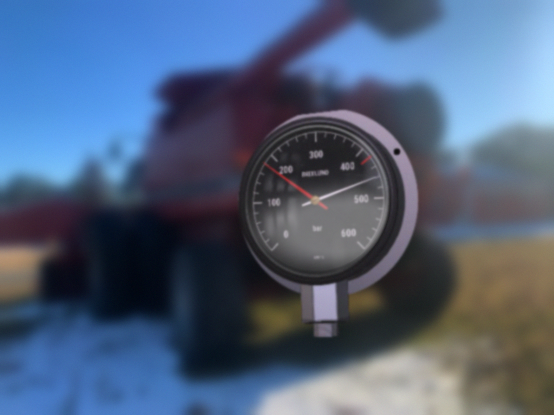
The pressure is 180bar
